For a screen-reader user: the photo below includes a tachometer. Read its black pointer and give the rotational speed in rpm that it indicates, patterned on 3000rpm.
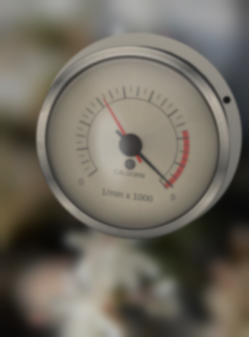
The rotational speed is 8750rpm
